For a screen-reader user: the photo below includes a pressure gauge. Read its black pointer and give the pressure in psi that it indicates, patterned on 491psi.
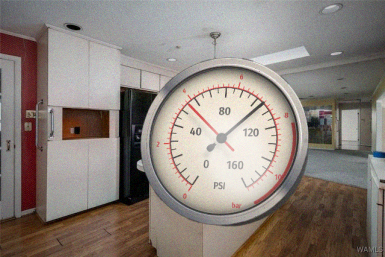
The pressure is 105psi
